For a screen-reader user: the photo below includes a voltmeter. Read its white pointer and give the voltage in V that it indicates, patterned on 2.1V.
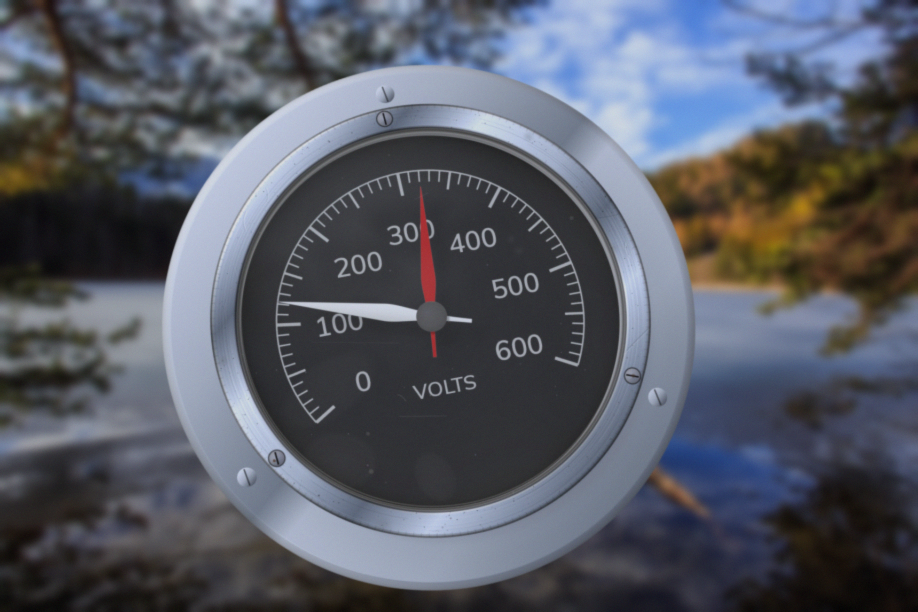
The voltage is 120V
